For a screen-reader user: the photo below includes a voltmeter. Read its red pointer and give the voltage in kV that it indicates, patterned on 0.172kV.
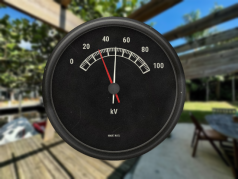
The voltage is 30kV
